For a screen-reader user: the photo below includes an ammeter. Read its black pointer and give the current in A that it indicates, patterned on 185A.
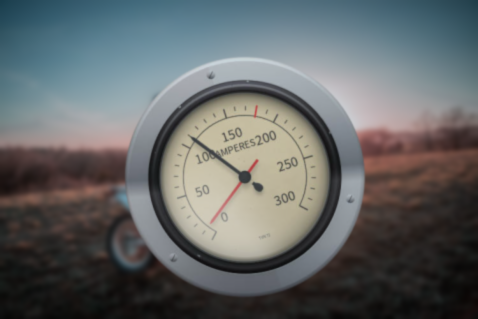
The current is 110A
